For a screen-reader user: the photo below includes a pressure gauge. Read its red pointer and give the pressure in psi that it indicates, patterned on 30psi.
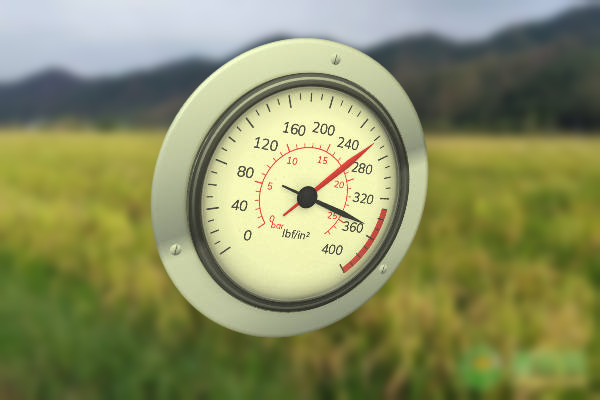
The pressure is 260psi
